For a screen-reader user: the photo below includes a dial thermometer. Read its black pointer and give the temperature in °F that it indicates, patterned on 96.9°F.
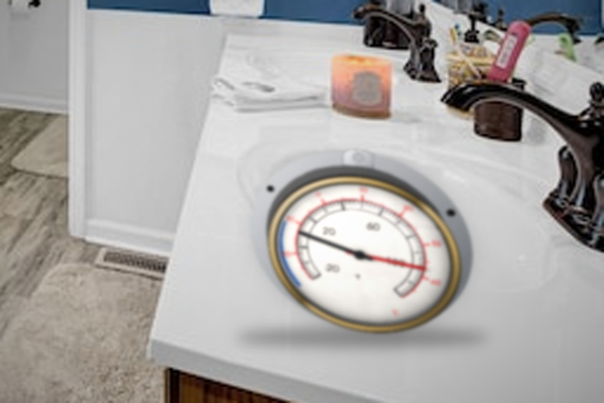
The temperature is 10°F
